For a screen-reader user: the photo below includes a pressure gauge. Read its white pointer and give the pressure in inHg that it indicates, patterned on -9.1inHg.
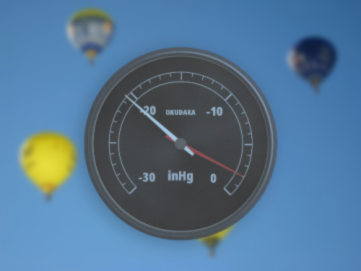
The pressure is -20.5inHg
